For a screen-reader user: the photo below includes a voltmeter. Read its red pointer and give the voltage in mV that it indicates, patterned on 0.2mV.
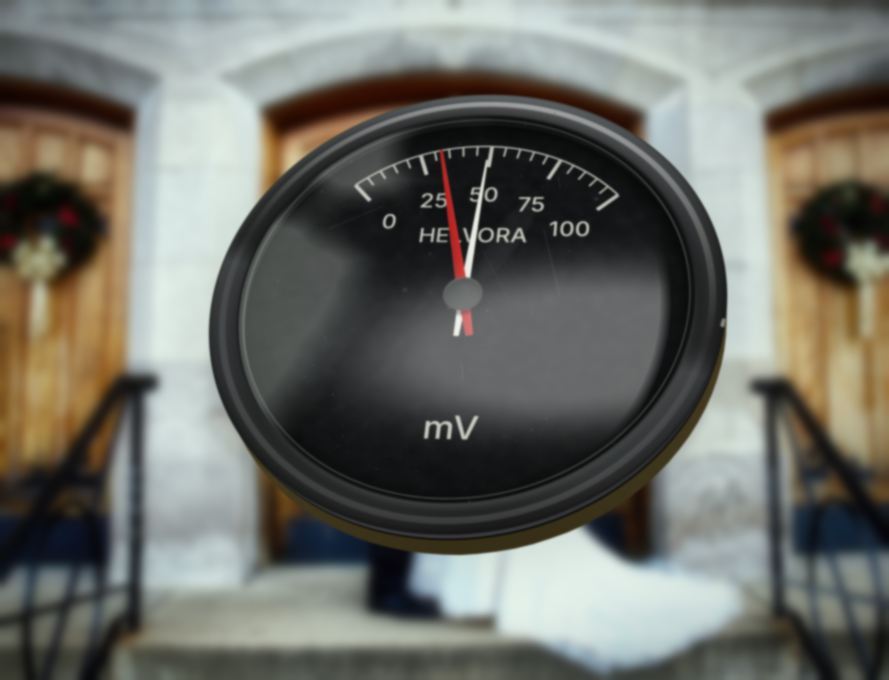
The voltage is 32.5mV
